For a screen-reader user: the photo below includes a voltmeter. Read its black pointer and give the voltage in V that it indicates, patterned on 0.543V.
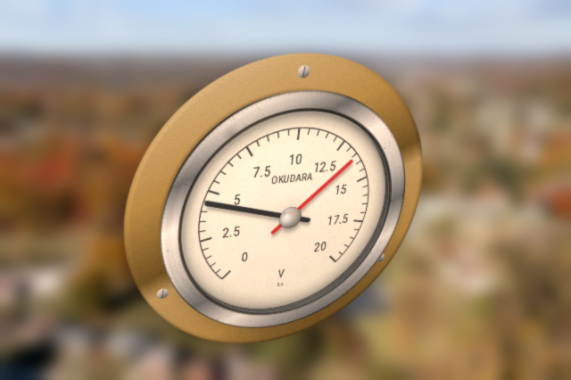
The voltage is 4.5V
